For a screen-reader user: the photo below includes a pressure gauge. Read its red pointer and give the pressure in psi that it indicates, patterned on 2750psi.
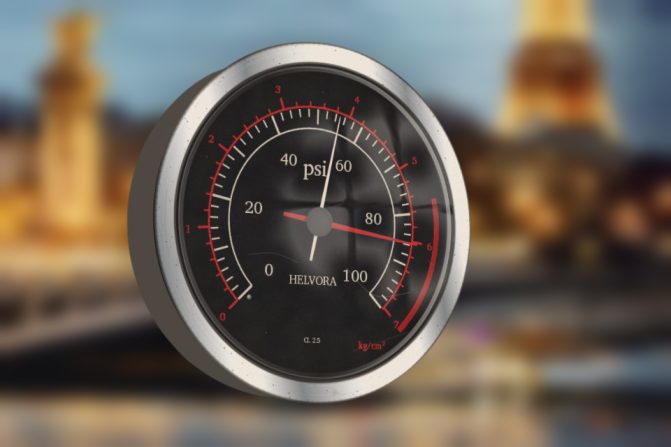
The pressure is 86psi
